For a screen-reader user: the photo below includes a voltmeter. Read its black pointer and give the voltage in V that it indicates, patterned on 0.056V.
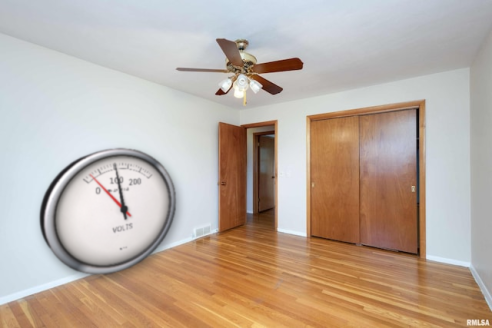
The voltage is 100V
